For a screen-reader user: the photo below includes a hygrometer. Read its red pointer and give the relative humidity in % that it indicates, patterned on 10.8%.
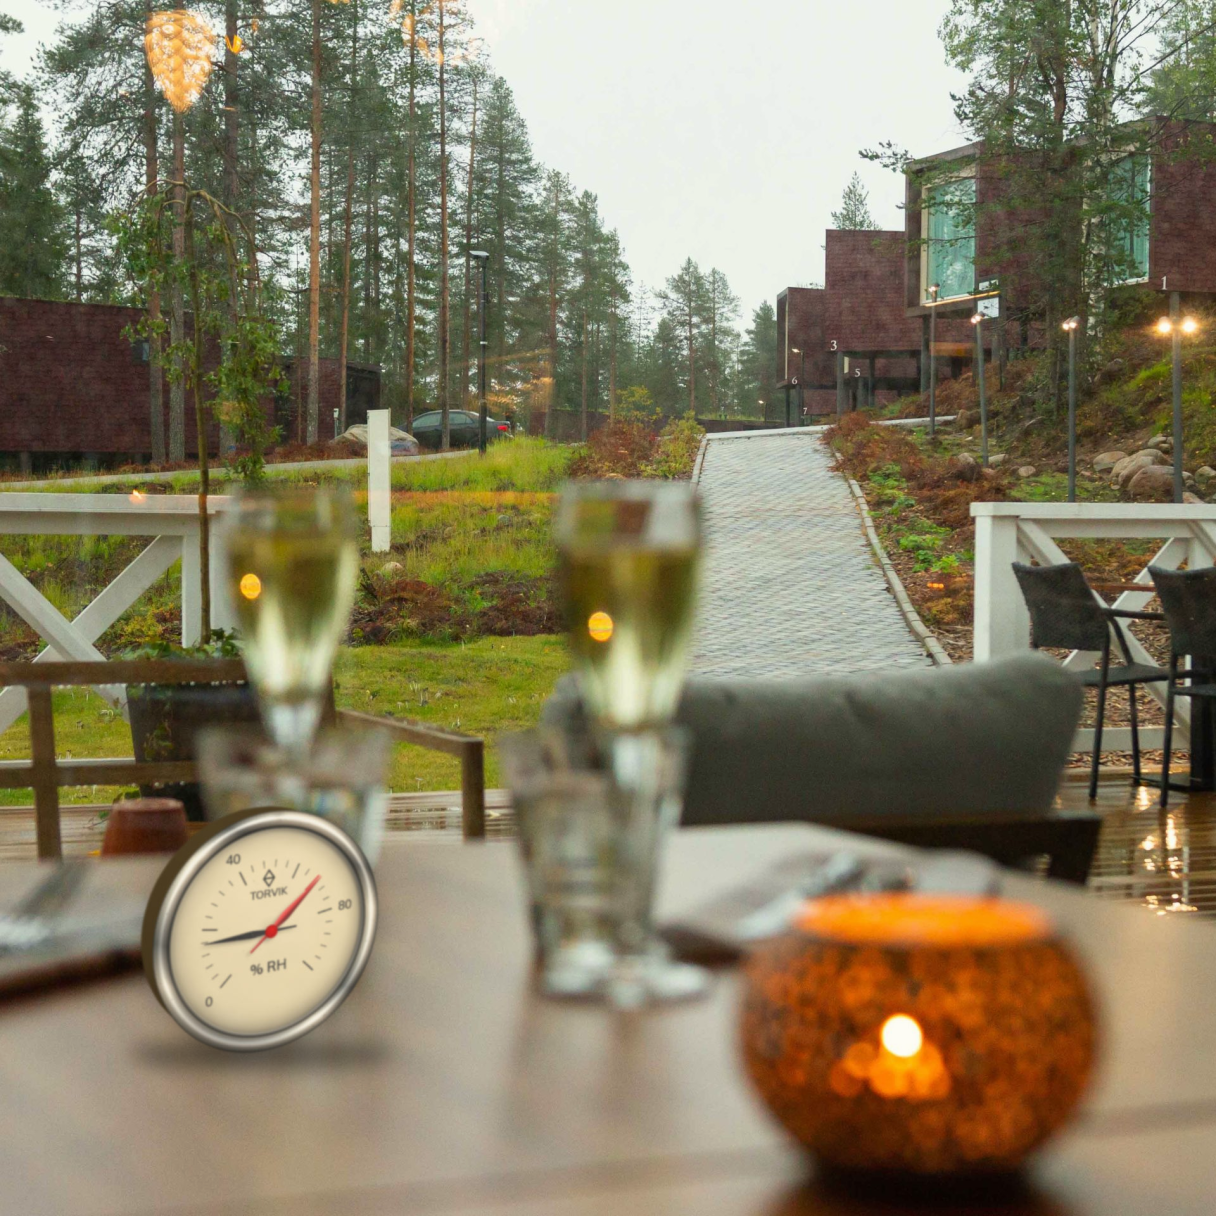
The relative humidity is 68%
